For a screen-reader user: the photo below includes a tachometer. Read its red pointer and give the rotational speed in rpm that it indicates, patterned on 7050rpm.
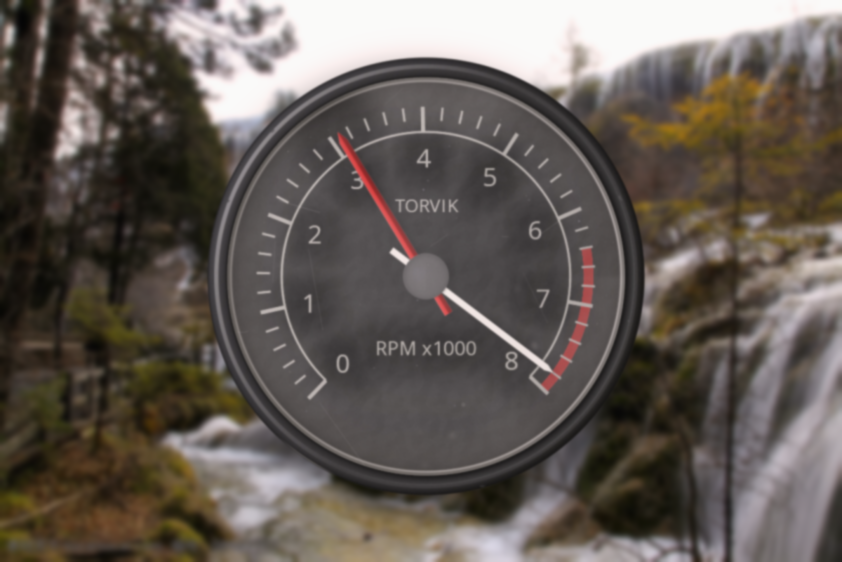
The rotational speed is 3100rpm
